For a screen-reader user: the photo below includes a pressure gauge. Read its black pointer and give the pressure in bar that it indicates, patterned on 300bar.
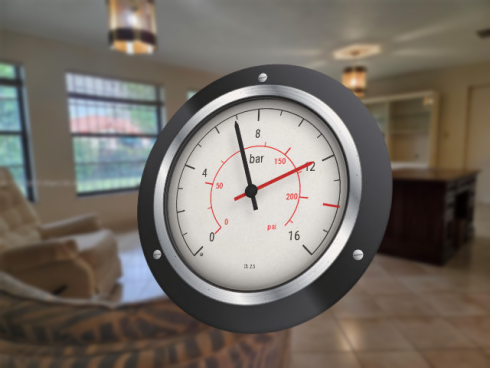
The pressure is 7bar
